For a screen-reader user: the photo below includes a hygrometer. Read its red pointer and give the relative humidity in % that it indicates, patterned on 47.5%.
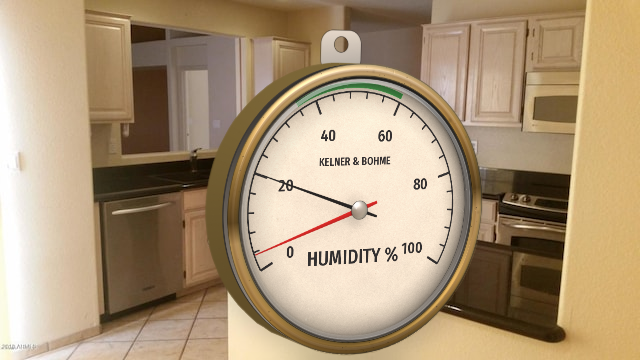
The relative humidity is 4%
